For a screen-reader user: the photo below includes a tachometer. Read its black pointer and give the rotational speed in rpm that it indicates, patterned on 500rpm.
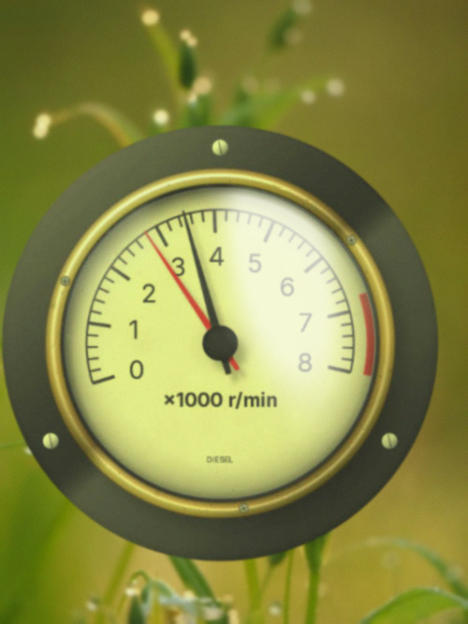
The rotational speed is 3500rpm
